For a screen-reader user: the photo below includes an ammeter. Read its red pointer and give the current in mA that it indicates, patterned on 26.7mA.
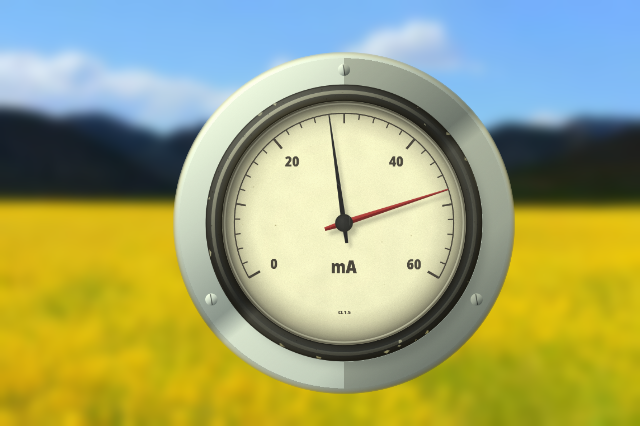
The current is 48mA
